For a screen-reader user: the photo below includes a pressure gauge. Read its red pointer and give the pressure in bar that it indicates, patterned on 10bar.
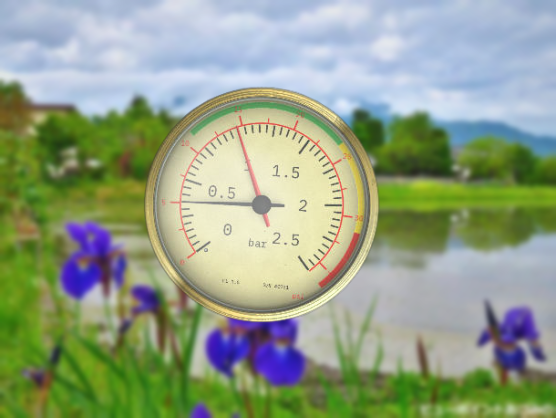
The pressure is 1bar
